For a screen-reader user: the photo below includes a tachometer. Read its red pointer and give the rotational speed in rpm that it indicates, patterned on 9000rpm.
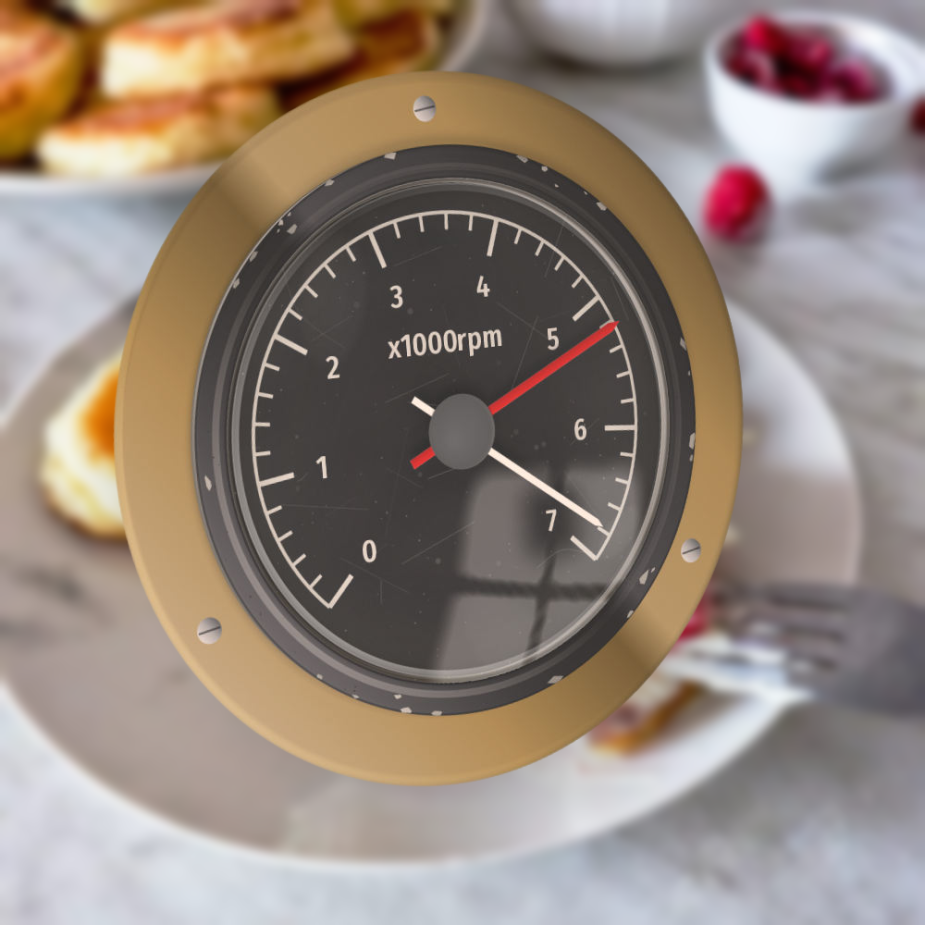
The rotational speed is 5200rpm
